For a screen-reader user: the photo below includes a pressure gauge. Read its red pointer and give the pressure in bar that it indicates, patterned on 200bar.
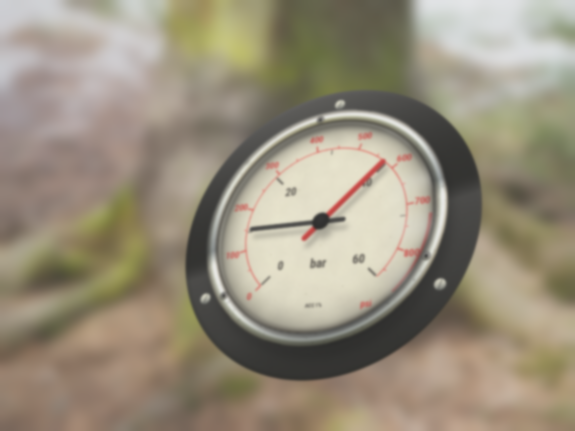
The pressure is 40bar
